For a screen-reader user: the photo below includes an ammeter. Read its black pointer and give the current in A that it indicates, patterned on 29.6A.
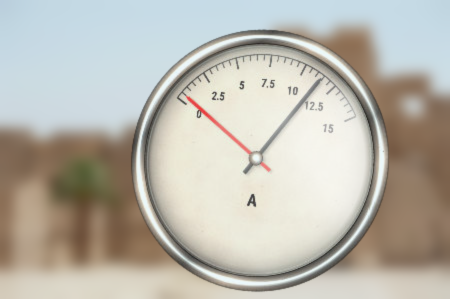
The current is 11.5A
